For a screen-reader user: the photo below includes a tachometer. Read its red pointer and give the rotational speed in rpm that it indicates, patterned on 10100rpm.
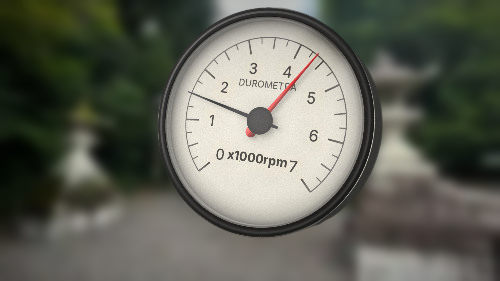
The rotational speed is 4375rpm
